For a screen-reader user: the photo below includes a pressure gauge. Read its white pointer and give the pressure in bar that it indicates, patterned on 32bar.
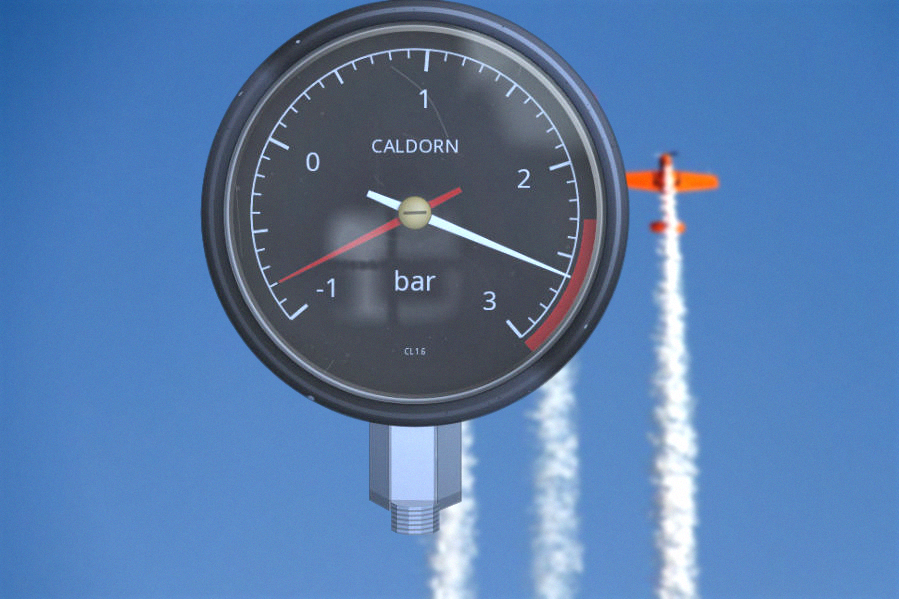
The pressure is 2.6bar
